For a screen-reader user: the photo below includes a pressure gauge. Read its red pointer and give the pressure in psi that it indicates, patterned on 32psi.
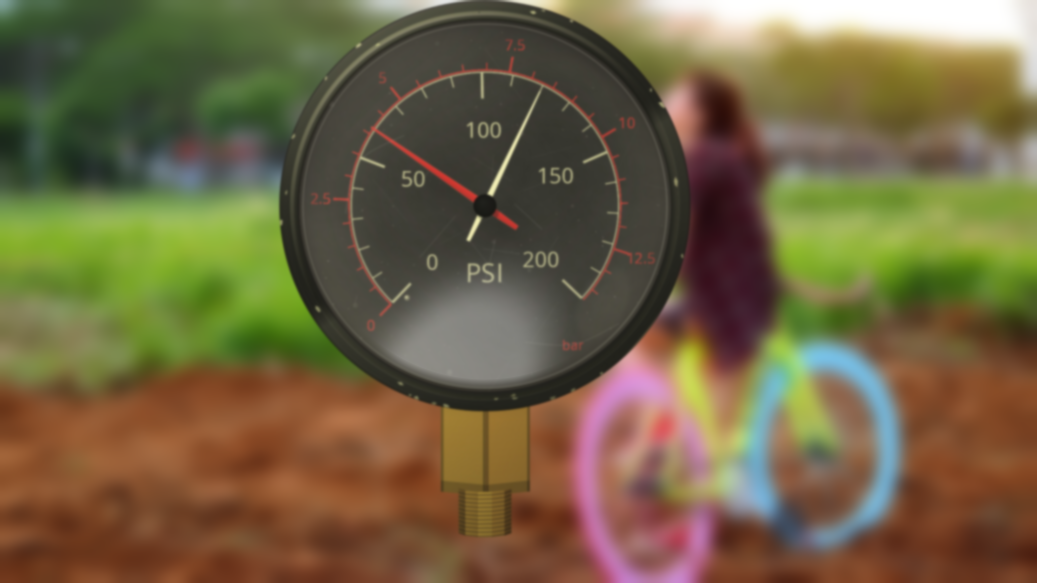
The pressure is 60psi
